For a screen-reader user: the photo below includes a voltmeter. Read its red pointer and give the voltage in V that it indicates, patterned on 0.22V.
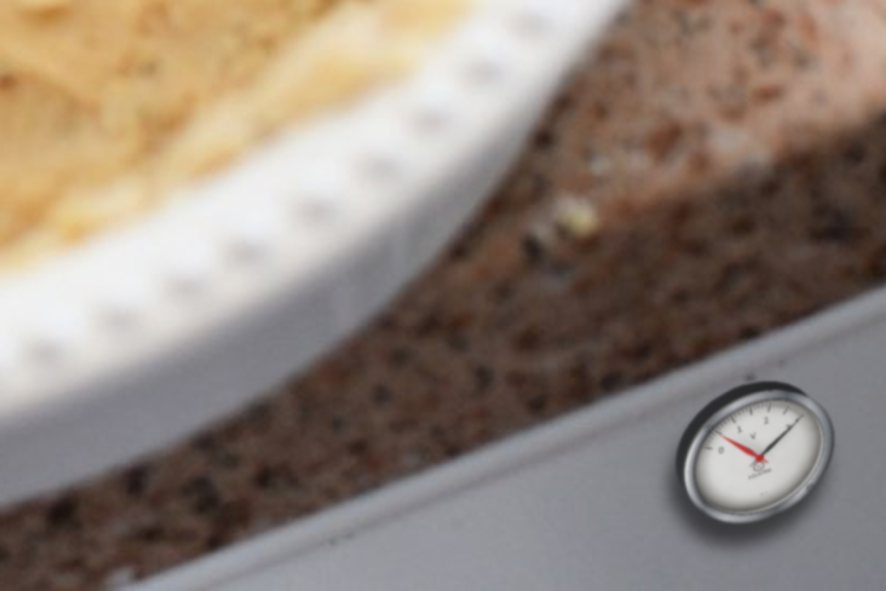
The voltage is 0.5V
